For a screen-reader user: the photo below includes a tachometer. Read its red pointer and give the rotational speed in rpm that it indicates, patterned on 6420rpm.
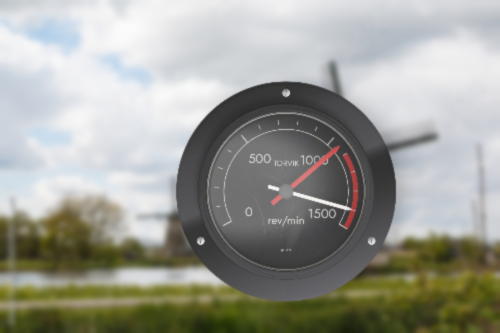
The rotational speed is 1050rpm
